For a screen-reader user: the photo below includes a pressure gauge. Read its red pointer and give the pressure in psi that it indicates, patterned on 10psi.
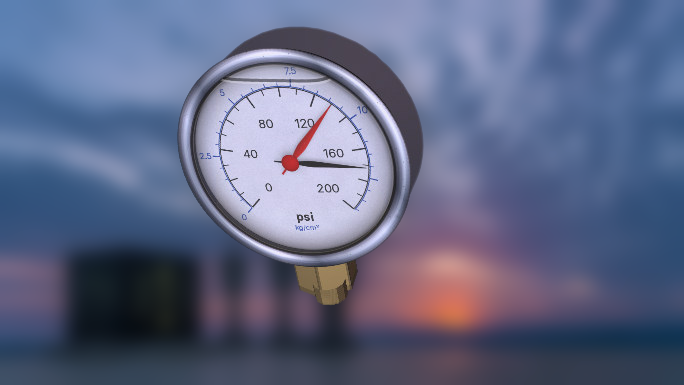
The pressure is 130psi
